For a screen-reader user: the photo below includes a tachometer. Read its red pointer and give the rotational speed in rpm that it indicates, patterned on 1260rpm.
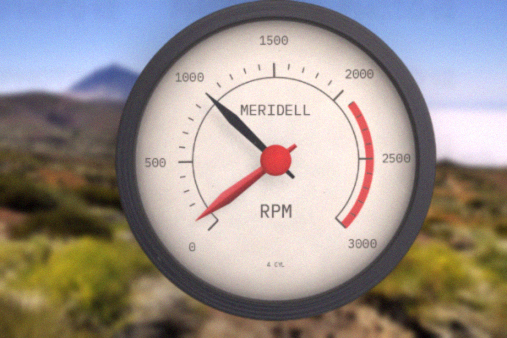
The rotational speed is 100rpm
